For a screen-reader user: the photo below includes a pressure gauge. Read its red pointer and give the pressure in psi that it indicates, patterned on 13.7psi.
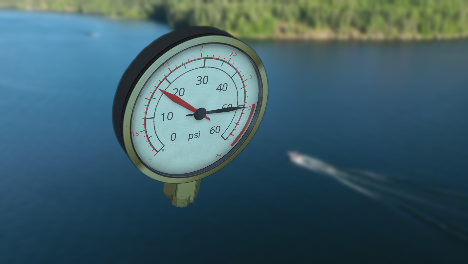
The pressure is 17.5psi
